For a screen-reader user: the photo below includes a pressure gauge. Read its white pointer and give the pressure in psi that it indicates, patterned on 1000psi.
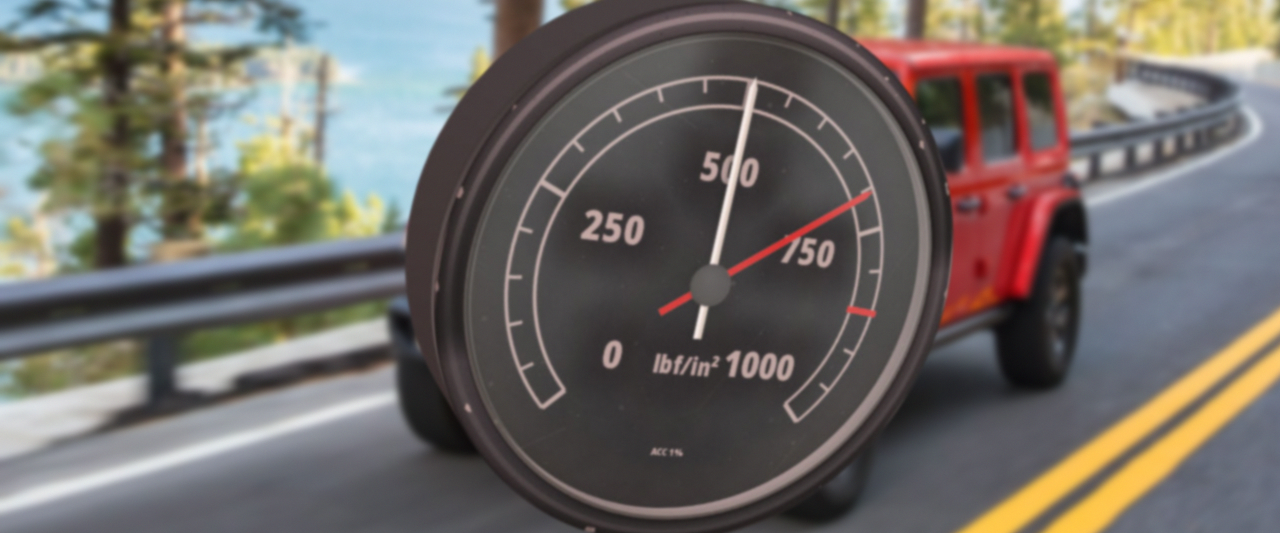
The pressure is 500psi
